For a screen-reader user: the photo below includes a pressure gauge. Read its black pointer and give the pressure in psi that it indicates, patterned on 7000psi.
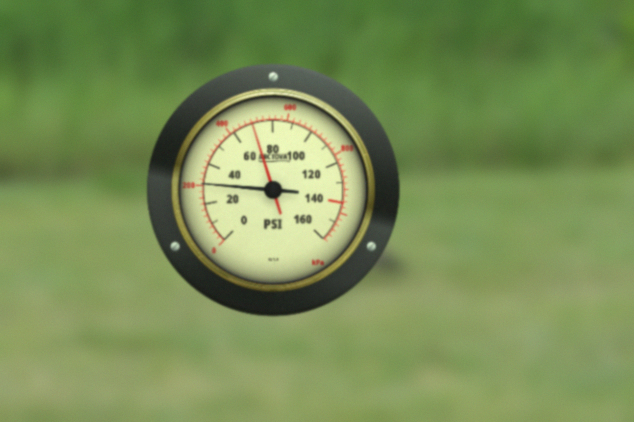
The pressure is 30psi
